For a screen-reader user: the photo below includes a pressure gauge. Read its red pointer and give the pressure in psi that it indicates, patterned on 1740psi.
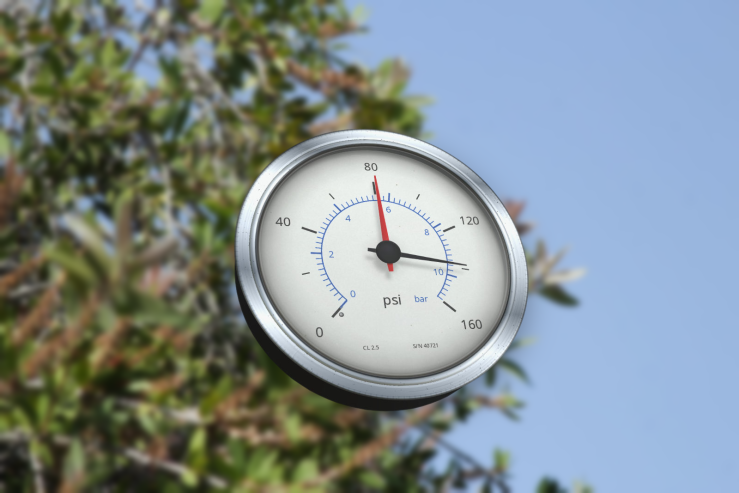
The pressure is 80psi
